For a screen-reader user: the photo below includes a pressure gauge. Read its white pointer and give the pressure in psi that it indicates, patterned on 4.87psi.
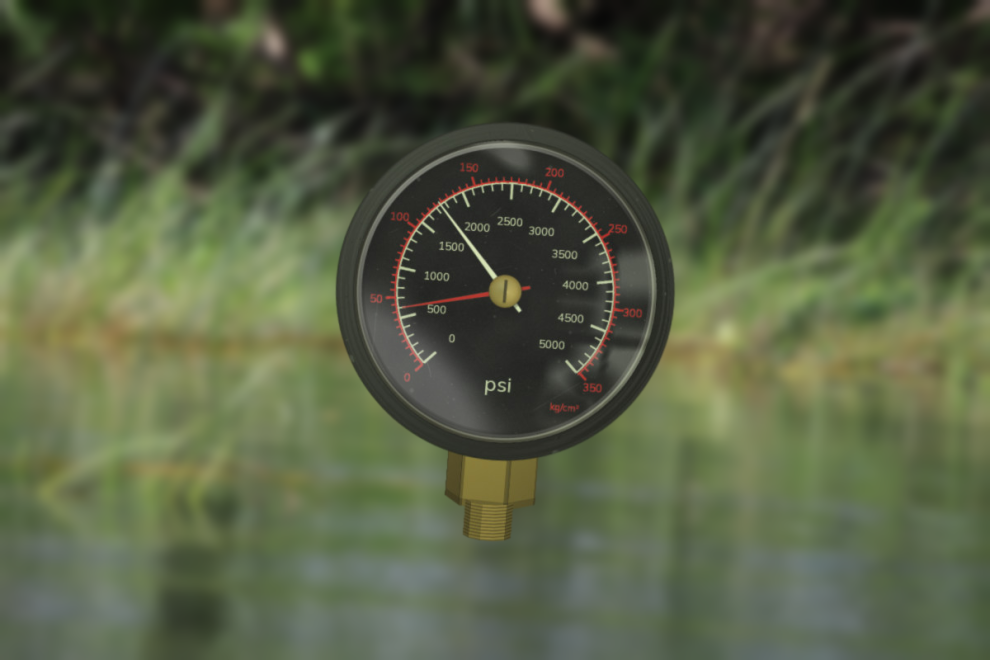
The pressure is 1750psi
